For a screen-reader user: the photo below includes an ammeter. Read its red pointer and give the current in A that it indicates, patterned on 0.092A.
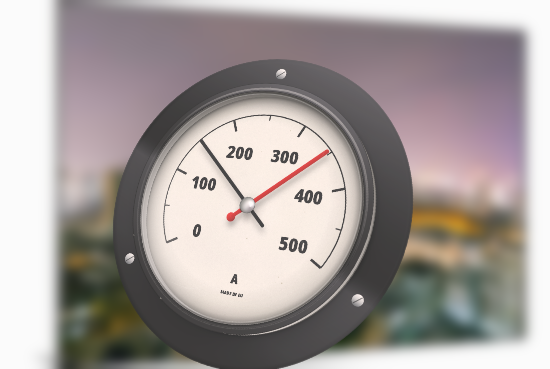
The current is 350A
